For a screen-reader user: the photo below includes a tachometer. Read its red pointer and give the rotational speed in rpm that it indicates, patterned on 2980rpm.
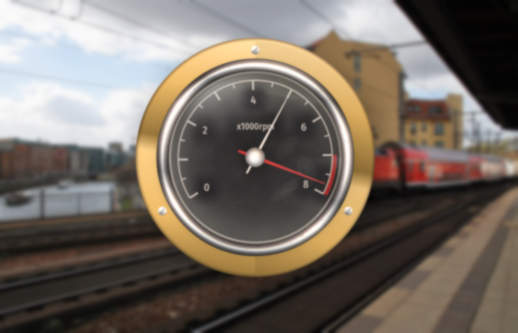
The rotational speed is 7750rpm
